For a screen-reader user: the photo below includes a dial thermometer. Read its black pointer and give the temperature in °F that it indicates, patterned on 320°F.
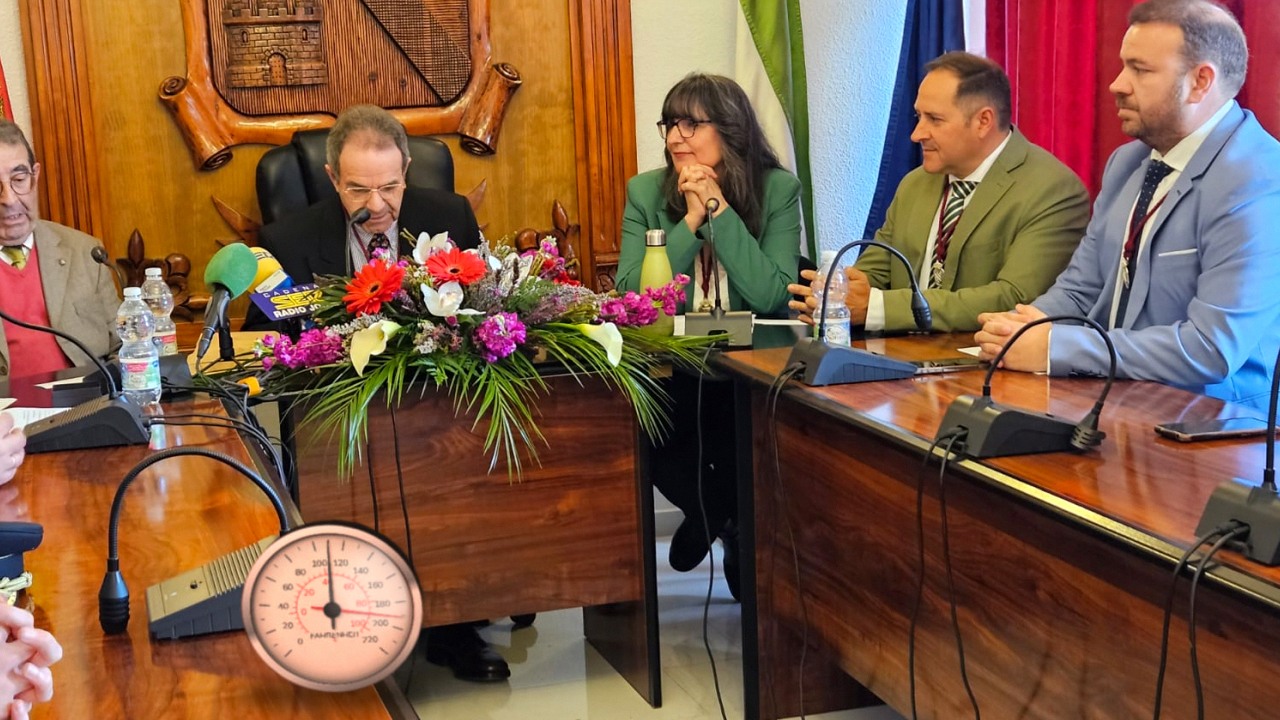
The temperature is 110°F
